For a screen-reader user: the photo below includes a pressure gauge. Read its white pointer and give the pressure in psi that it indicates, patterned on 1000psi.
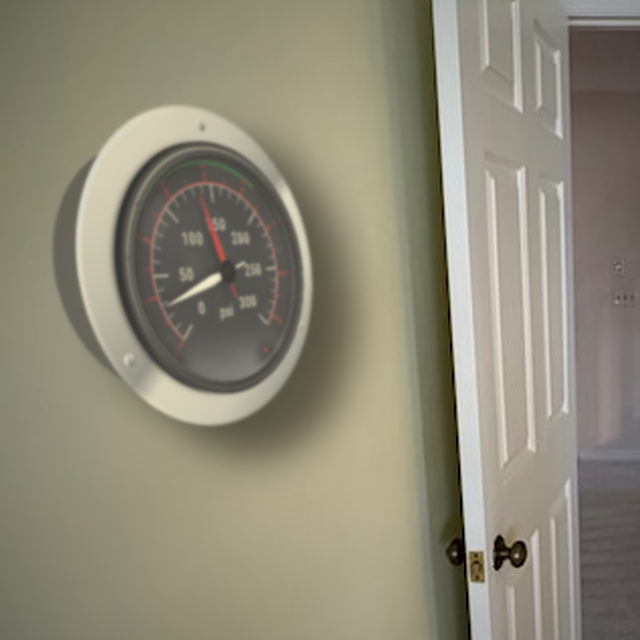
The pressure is 30psi
